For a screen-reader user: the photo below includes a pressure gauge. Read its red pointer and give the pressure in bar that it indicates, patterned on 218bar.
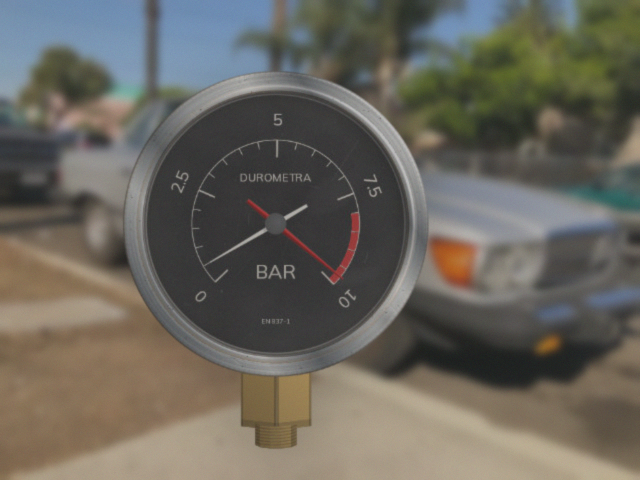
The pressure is 9.75bar
